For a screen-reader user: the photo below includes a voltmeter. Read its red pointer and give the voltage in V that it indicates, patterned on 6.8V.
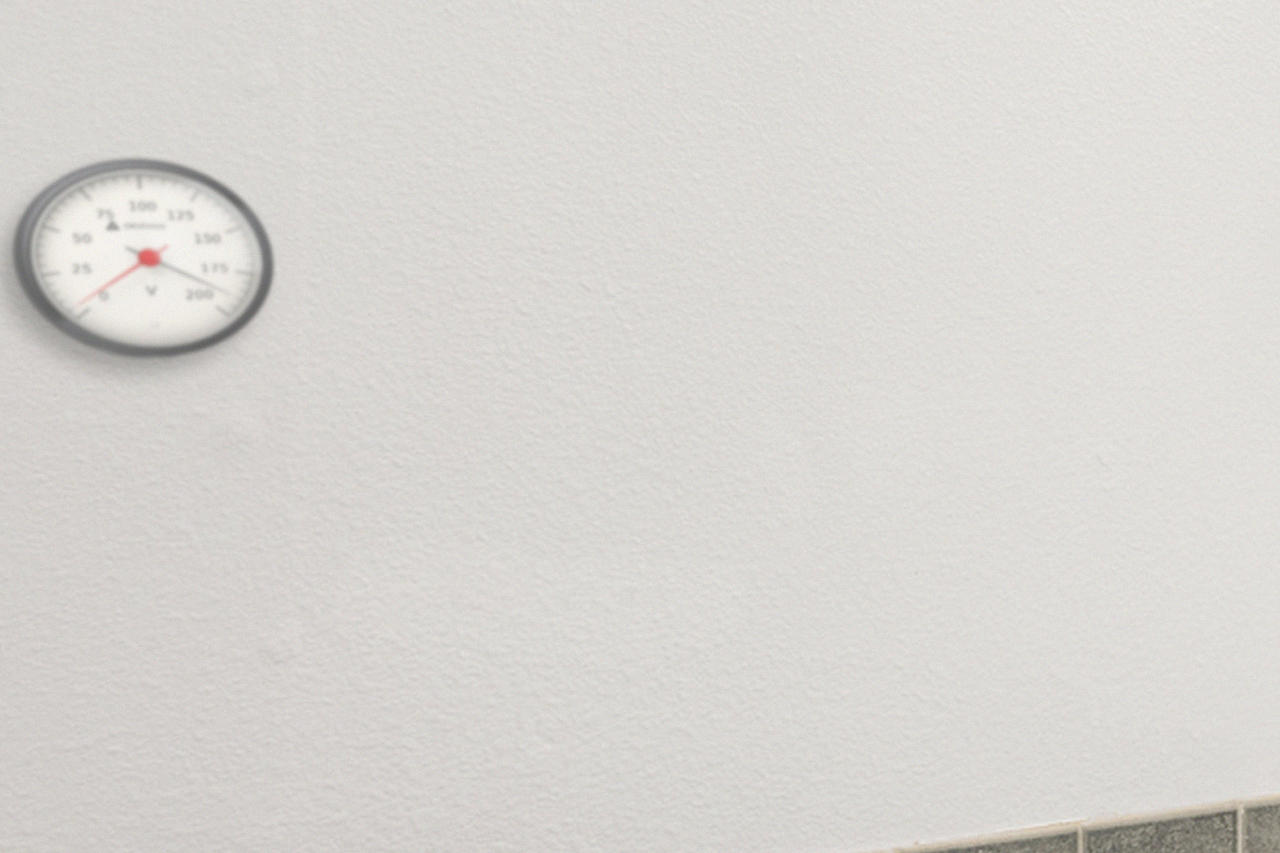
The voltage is 5V
